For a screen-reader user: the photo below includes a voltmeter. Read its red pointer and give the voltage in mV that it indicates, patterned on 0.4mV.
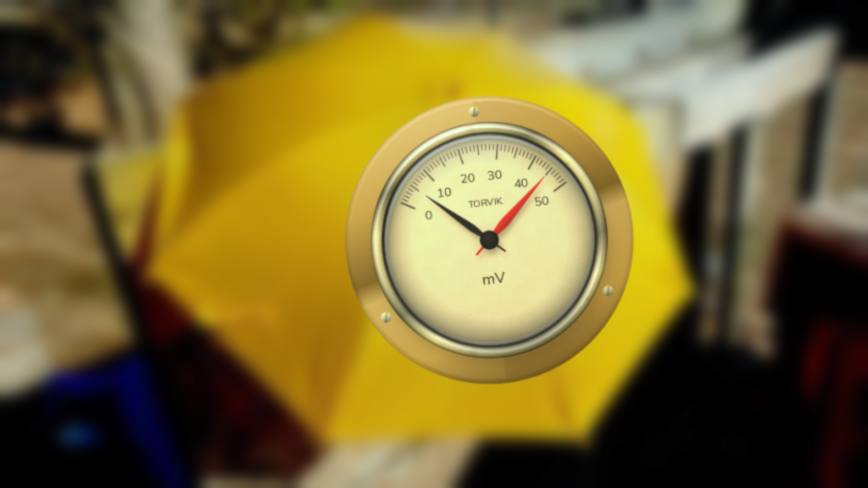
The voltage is 45mV
